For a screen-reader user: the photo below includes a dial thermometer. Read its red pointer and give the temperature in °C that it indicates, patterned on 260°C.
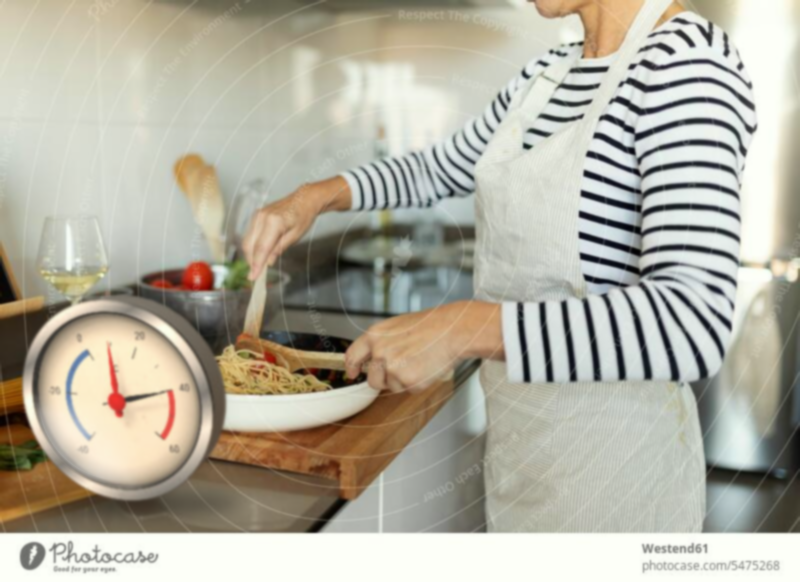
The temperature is 10°C
